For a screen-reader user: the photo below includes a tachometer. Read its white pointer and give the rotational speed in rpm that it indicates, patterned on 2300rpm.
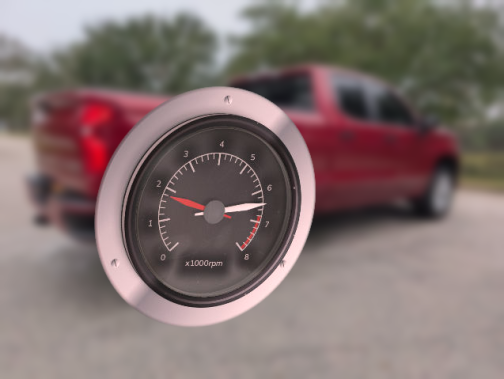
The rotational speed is 6400rpm
